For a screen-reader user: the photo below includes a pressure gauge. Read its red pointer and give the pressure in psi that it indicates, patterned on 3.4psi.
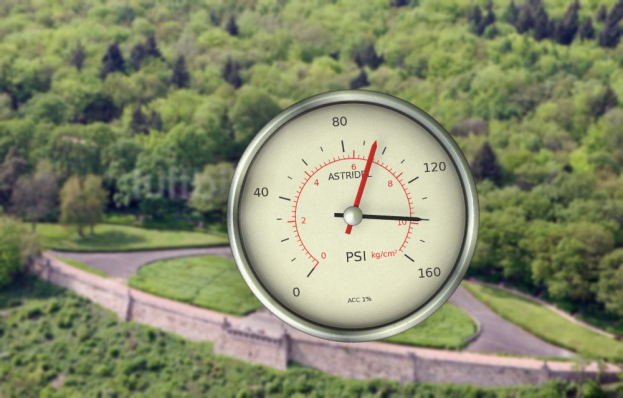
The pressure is 95psi
